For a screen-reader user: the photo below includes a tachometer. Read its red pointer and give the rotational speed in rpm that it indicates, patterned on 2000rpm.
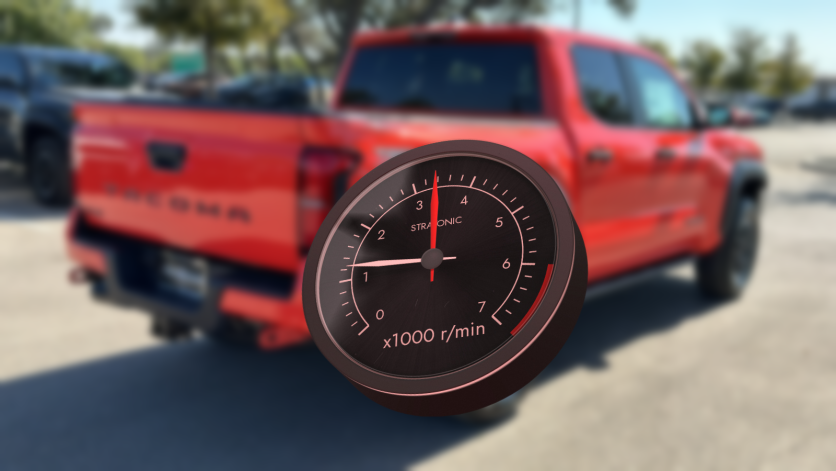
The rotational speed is 3400rpm
